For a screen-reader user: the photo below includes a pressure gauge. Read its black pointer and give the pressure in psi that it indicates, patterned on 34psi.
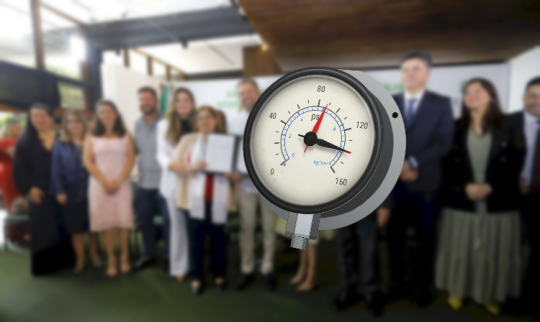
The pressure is 140psi
